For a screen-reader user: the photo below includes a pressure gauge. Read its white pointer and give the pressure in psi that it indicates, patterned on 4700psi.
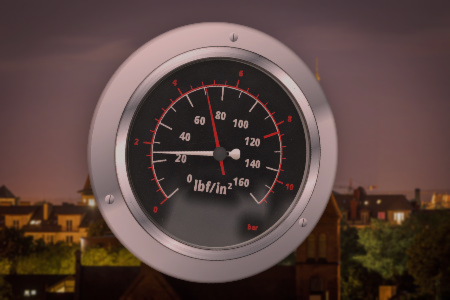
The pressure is 25psi
